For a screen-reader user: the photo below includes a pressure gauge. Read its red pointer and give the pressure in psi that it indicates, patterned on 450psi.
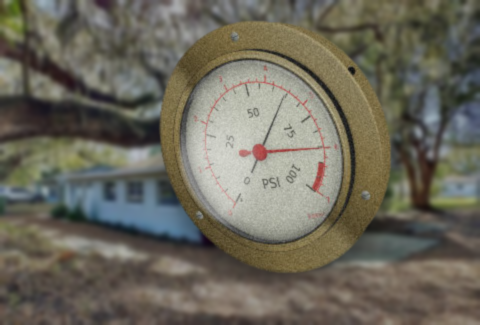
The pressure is 85psi
